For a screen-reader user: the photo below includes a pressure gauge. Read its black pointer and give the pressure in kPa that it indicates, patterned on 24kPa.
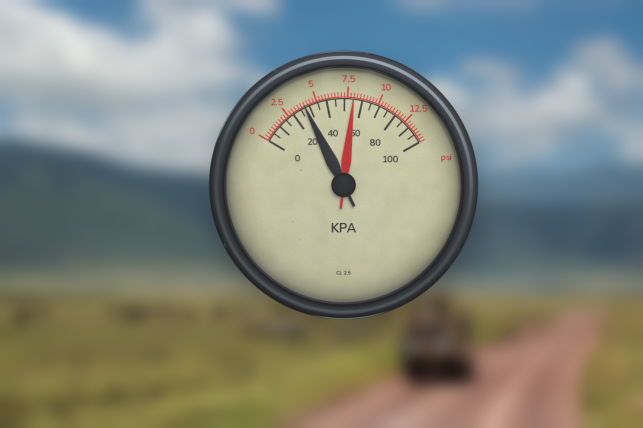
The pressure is 27.5kPa
